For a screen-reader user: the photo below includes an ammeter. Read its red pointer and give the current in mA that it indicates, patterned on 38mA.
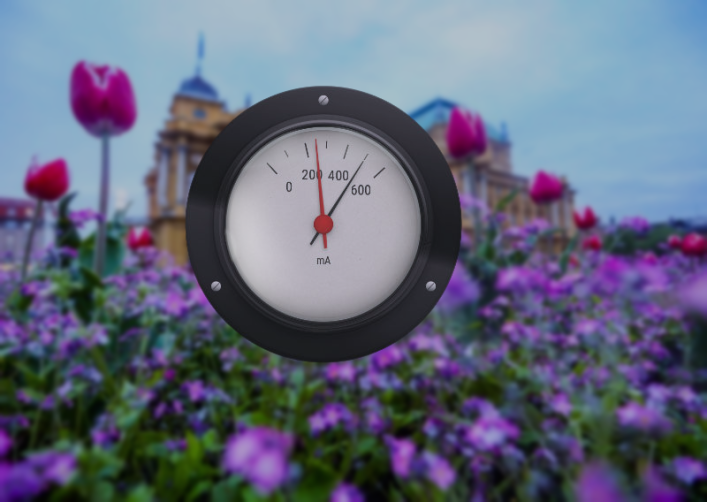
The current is 250mA
